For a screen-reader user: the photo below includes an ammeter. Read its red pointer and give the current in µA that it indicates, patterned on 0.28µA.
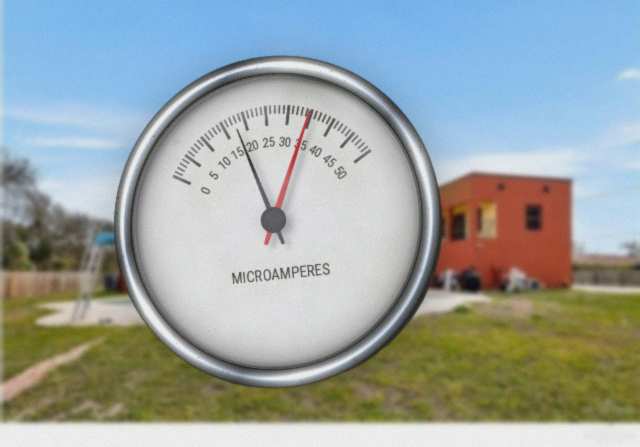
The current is 35µA
